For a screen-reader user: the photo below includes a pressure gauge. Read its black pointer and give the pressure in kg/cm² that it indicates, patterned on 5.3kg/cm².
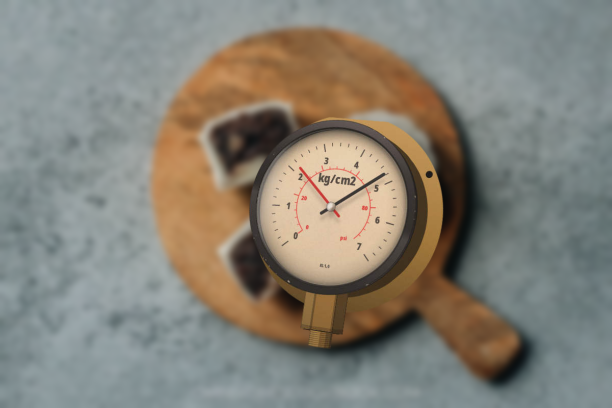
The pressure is 4.8kg/cm²
